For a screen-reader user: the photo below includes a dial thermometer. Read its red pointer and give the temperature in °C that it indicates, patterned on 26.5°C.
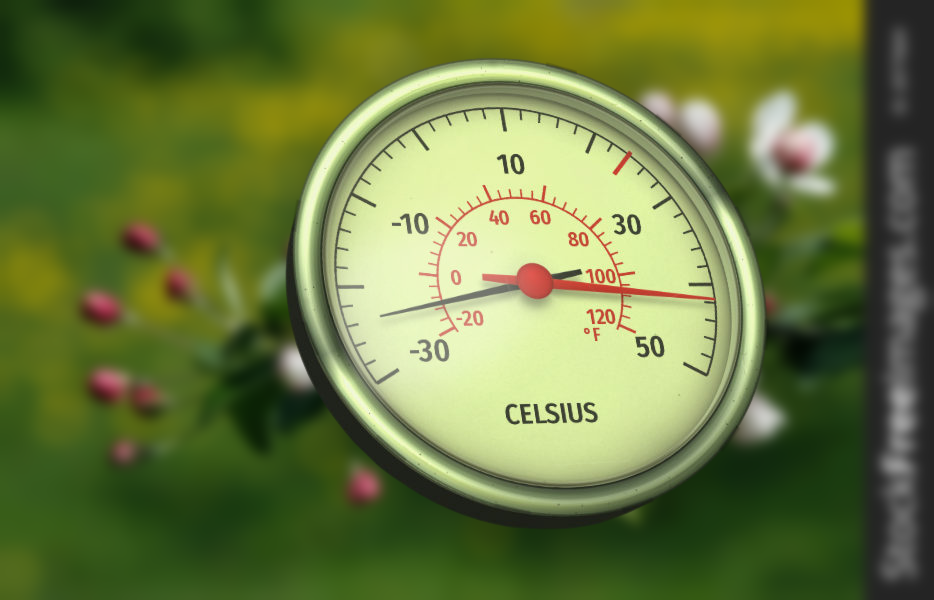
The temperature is 42°C
